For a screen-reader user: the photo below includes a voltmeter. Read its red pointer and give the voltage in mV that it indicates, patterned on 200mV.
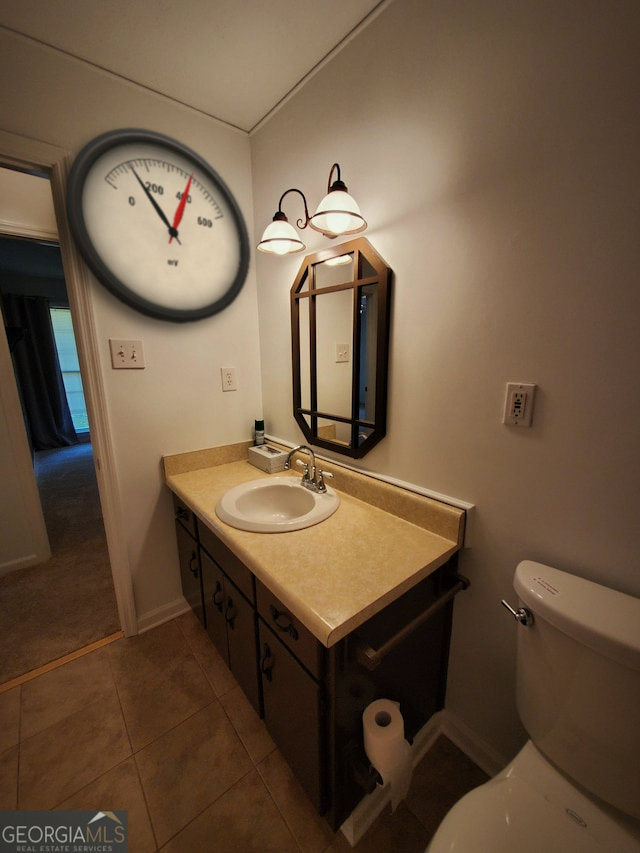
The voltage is 400mV
